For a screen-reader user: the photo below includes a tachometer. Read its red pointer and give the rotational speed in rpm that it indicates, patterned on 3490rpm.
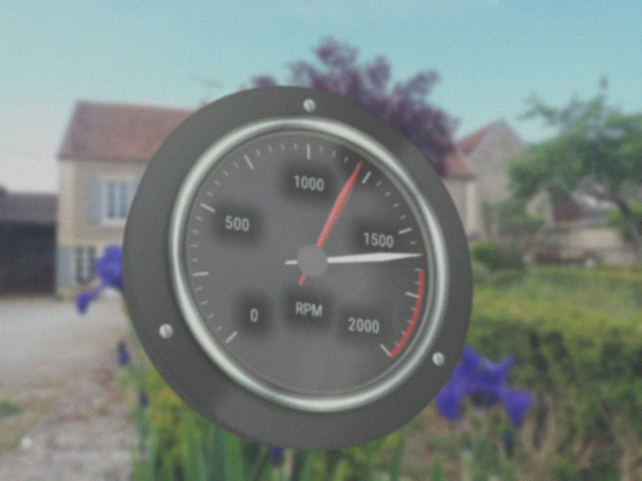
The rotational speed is 1200rpm
